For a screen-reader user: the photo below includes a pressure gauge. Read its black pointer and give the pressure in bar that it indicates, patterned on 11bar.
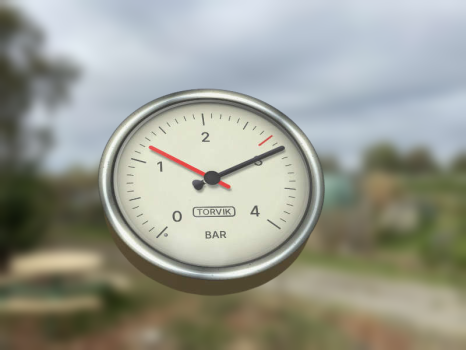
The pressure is 3bar
